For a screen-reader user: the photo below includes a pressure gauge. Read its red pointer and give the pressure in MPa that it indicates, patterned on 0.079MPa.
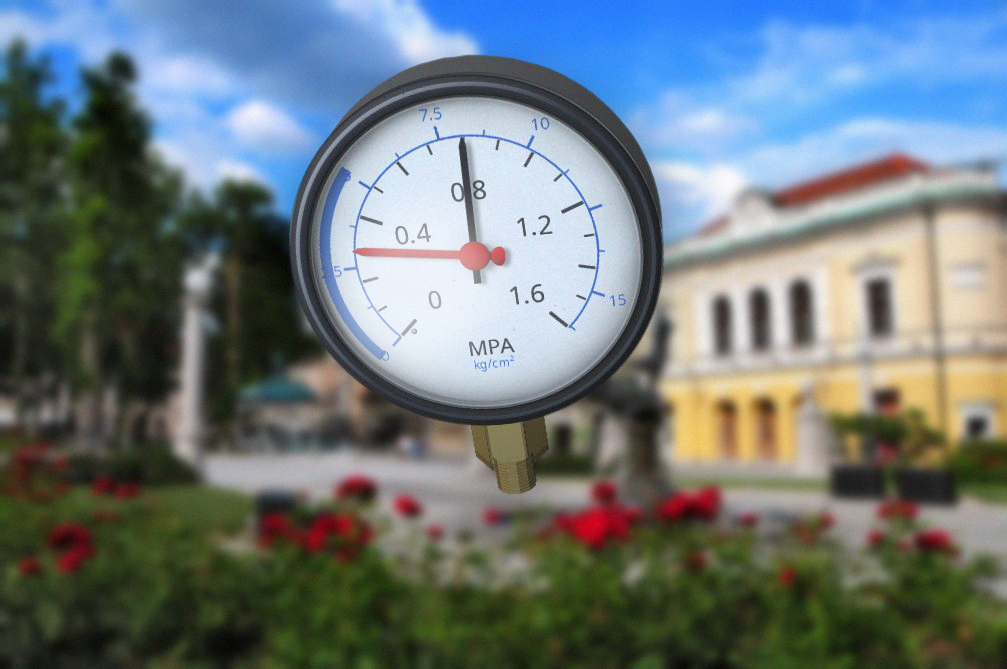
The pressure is 0.3MPa
